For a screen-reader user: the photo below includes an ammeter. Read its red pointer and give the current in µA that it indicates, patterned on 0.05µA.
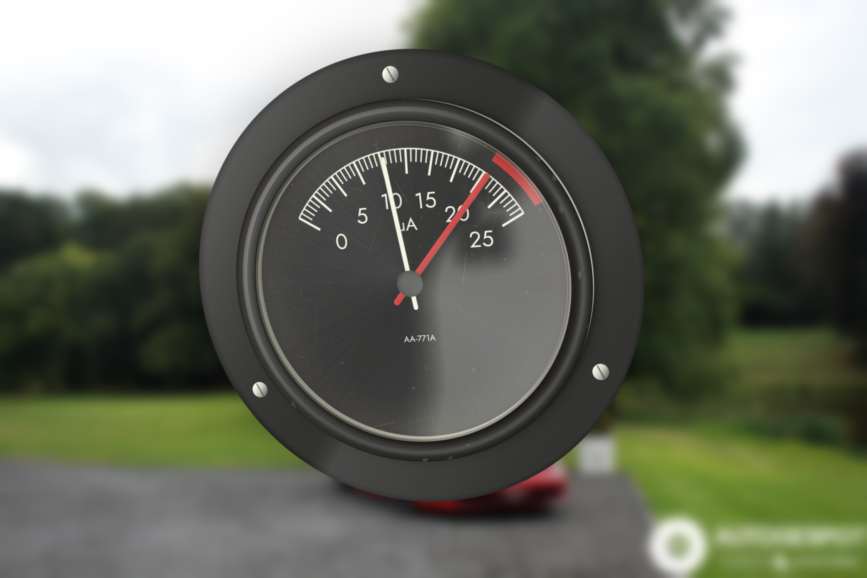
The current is 20.5µA
